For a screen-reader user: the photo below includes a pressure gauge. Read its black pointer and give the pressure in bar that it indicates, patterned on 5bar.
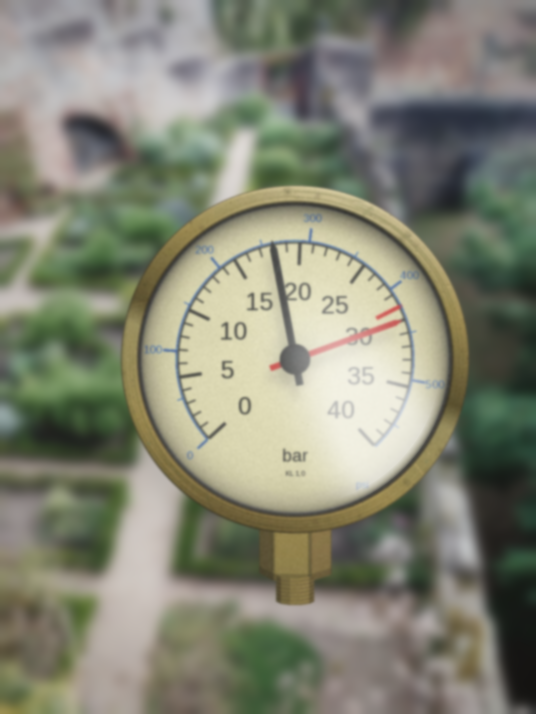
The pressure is 18bar
